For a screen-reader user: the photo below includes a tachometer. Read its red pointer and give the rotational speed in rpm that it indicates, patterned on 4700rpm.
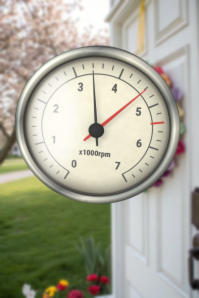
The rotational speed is 4600rpm
